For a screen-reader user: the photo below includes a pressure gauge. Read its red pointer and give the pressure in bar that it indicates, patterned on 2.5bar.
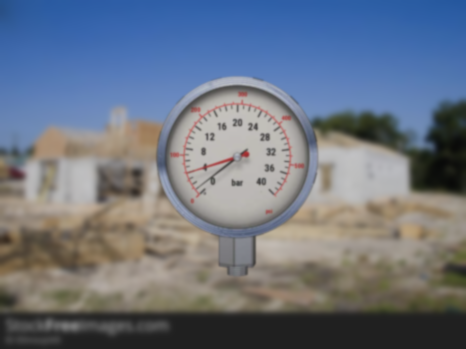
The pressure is 4bar
